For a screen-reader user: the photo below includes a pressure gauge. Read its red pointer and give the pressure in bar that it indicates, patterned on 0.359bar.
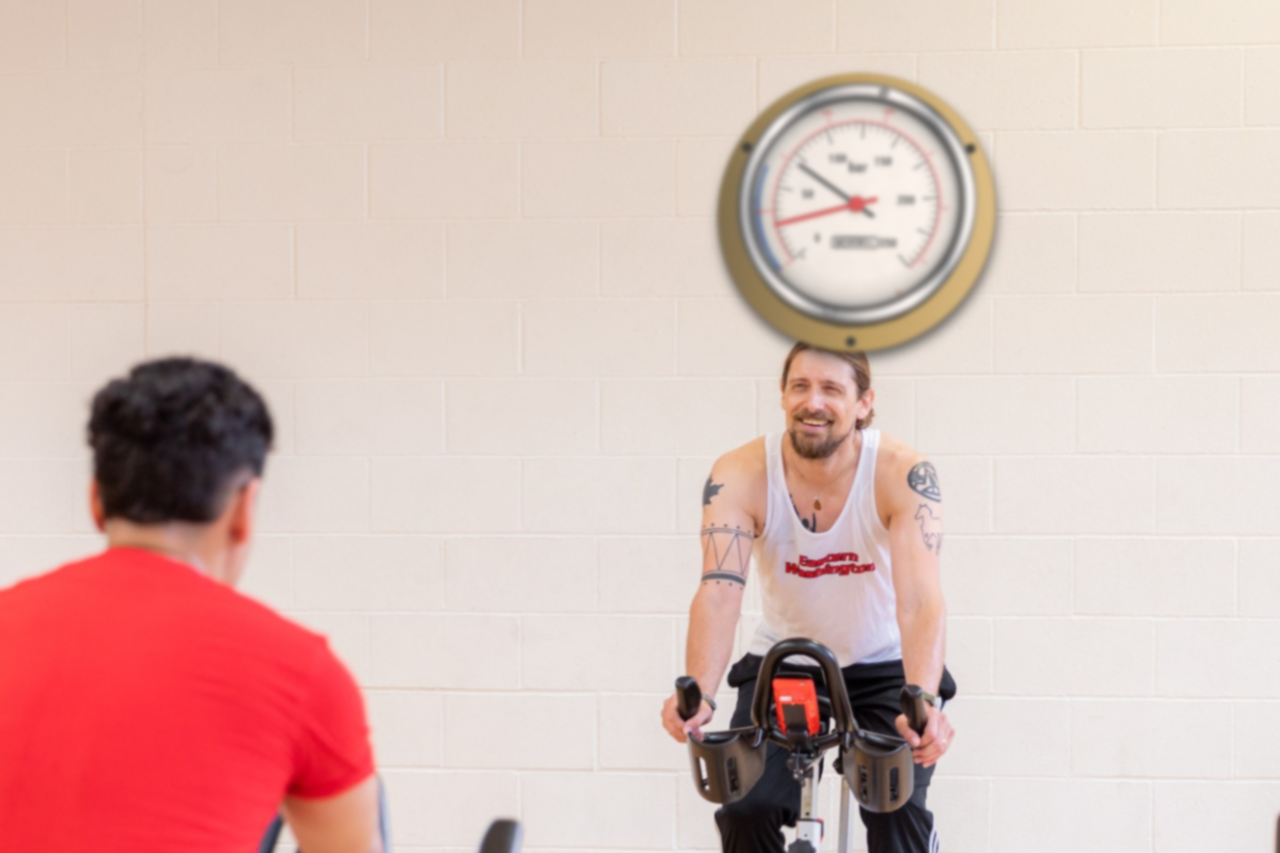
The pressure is 25bar
